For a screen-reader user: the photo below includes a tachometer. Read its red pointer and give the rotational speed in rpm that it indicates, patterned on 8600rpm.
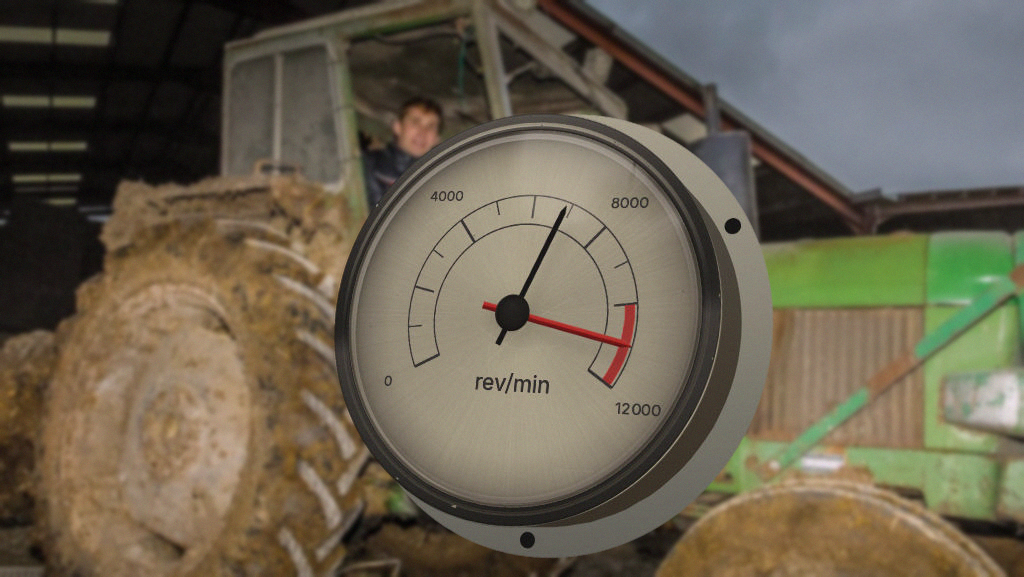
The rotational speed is 11000rpm
